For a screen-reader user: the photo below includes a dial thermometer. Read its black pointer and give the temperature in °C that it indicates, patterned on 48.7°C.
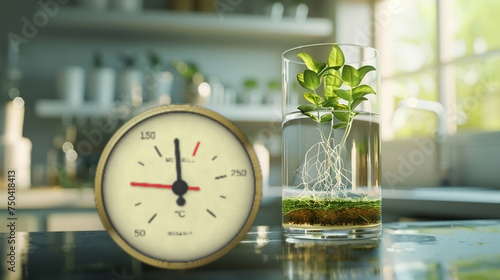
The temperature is 175°C
